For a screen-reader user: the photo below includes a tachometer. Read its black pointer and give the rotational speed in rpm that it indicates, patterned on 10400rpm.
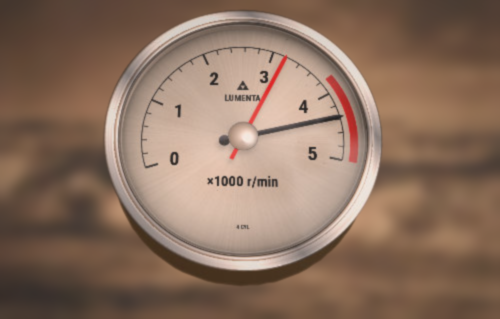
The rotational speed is 4400rpm
